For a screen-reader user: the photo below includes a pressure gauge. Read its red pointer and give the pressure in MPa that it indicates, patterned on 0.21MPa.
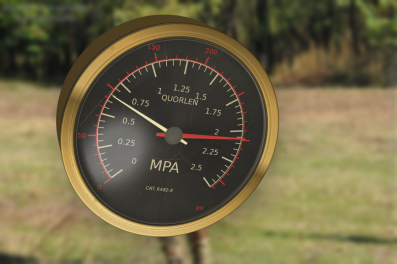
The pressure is 2.05MPa
